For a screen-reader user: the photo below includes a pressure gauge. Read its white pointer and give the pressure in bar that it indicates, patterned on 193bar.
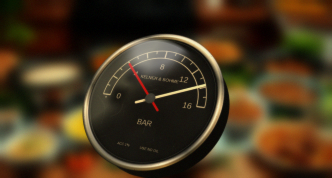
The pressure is 14bar
